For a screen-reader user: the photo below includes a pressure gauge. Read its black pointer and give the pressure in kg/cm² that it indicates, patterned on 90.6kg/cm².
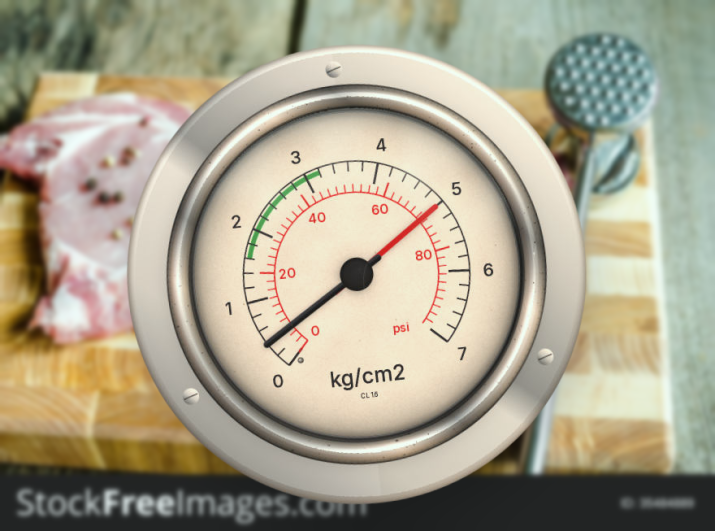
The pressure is 0.4kg/cm²
